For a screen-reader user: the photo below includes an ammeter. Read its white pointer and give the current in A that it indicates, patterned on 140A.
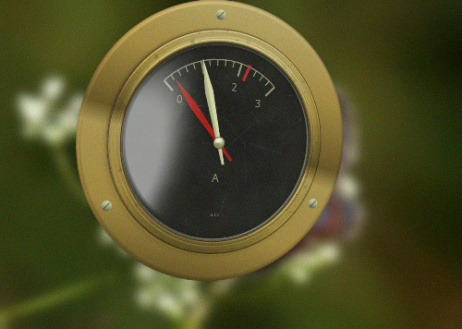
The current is 1A
